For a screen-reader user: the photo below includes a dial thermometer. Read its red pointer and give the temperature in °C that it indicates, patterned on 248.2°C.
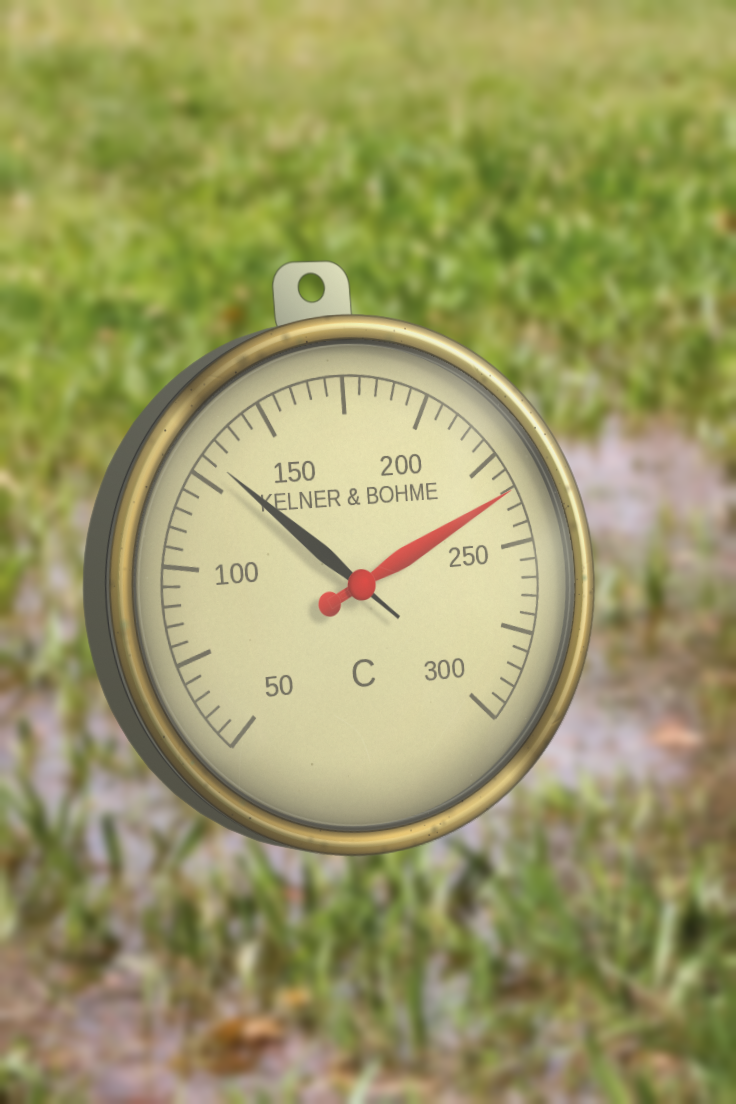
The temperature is 235°C
